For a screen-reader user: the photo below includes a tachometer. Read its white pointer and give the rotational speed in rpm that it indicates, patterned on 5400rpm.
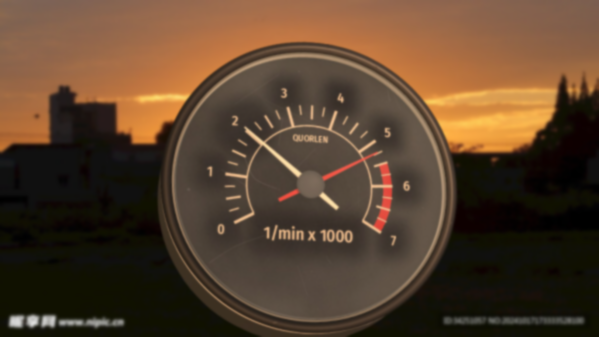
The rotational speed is 2000rpm
